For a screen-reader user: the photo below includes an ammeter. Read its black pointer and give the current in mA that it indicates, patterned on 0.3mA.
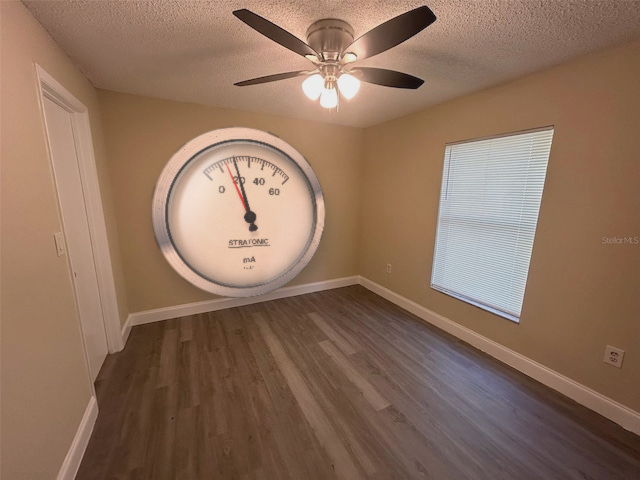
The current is 20mA
